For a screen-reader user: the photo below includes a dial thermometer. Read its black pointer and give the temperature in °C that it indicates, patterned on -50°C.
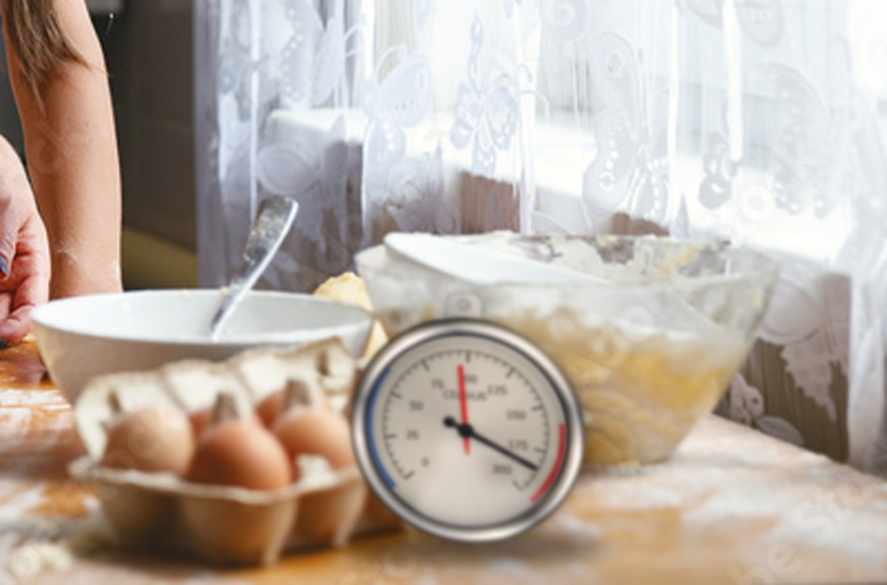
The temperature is 185°C
